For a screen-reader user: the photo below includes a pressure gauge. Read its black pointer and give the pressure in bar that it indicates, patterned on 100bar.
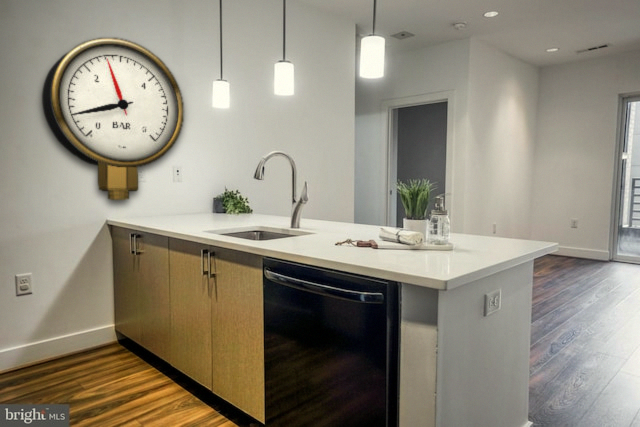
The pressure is 0.6bar
